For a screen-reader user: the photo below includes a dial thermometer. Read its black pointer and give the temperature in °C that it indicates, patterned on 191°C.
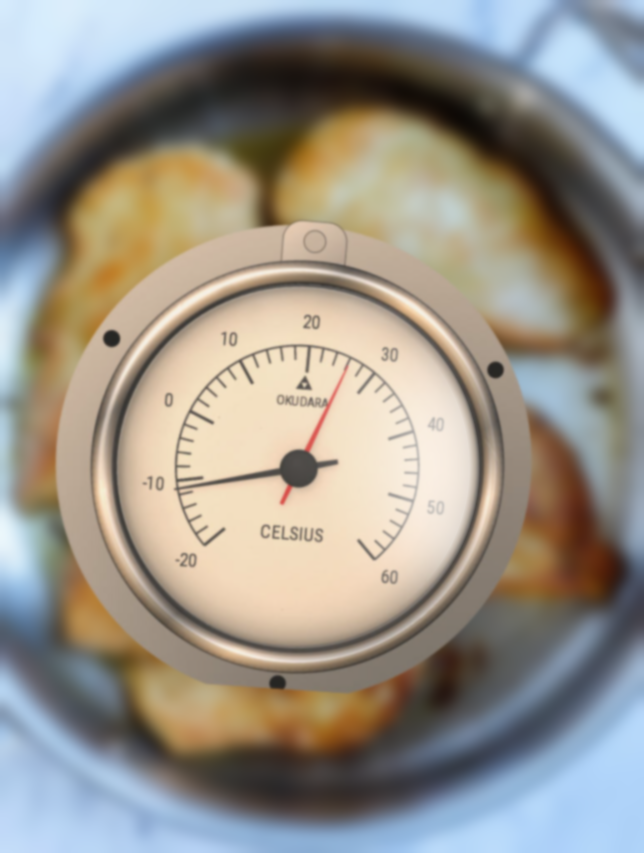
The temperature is -11°C
